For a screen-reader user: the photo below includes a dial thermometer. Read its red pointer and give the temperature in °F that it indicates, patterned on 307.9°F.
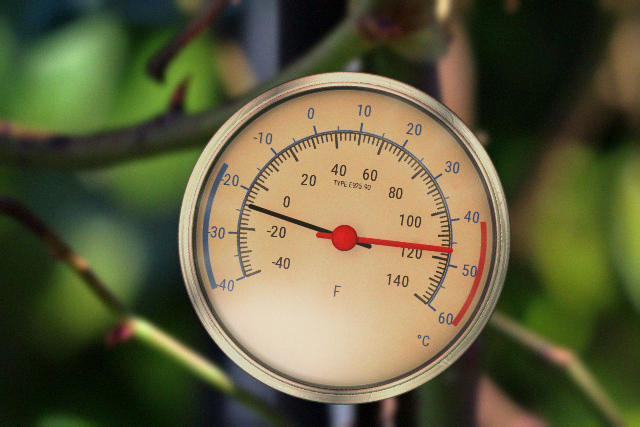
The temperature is 116°F
